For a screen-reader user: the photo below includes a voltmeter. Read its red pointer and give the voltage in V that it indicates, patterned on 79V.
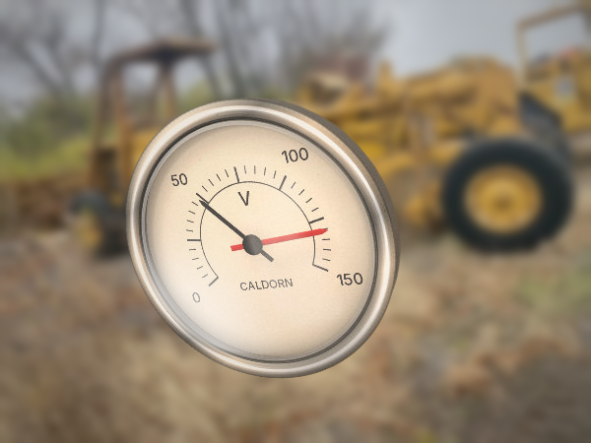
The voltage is 130V
